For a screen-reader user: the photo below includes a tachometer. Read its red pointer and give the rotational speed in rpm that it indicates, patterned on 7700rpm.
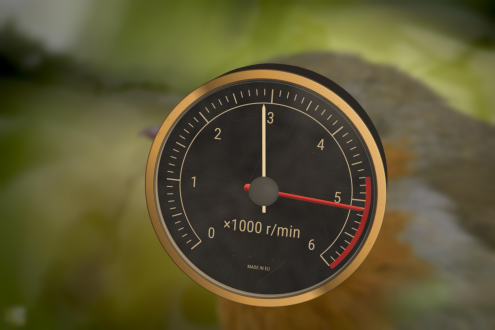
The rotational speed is 5100rpm
